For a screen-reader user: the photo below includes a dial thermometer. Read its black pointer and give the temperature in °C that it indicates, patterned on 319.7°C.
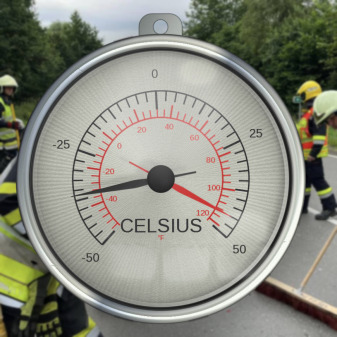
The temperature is -36.25°C
